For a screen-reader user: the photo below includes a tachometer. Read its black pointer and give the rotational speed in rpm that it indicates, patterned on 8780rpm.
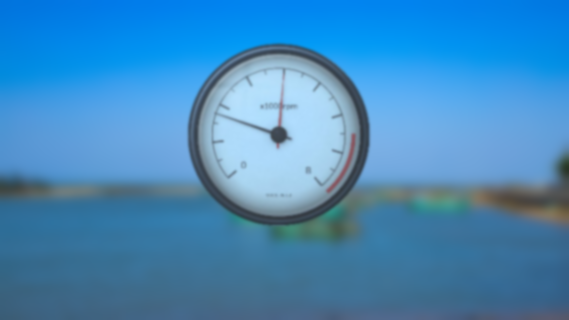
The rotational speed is 1750rpm
